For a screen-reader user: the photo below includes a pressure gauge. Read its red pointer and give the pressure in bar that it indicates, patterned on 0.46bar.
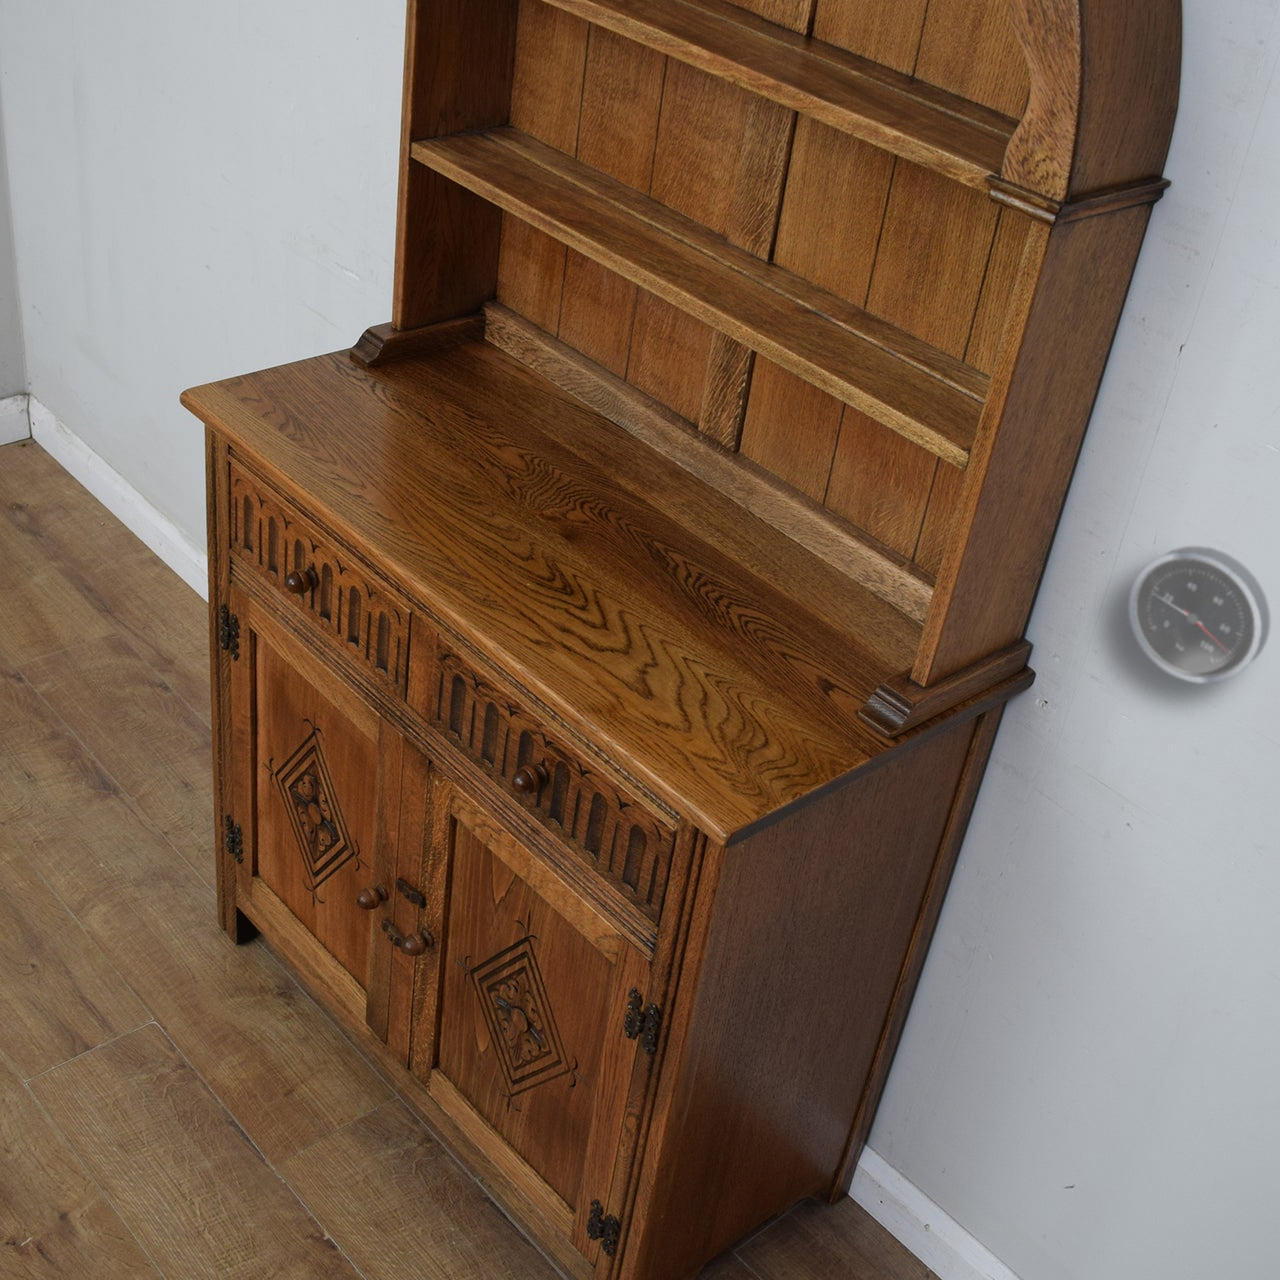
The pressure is 90bar
